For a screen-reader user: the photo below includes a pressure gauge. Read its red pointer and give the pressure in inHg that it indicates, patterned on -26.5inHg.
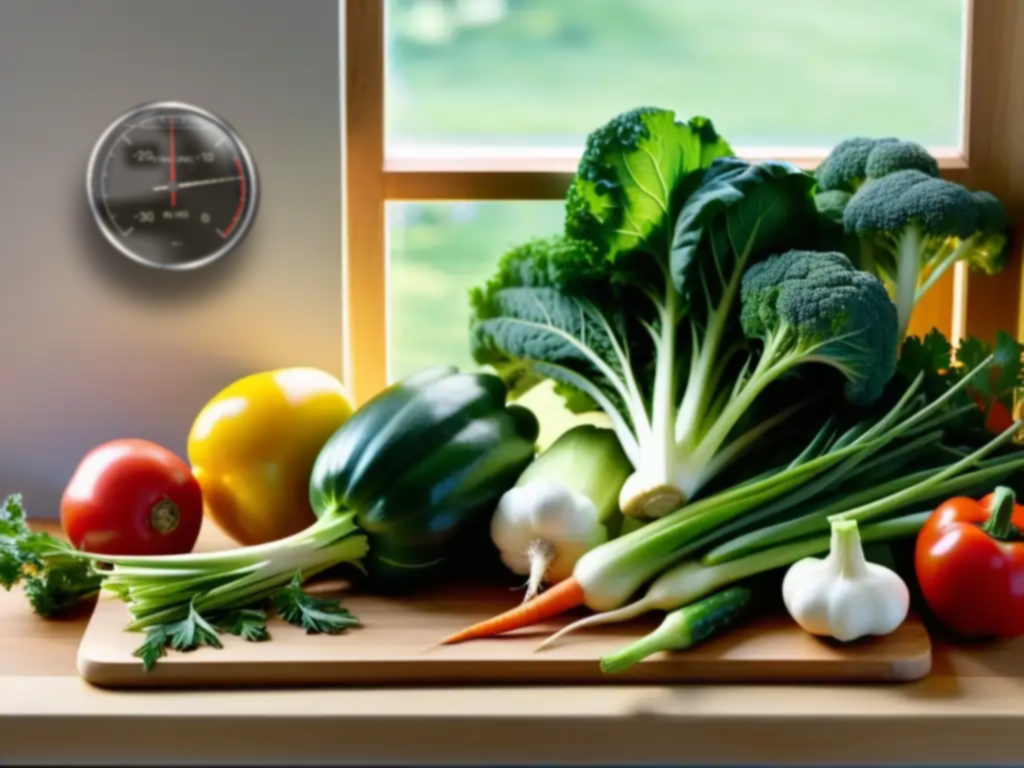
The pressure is -15inHg
